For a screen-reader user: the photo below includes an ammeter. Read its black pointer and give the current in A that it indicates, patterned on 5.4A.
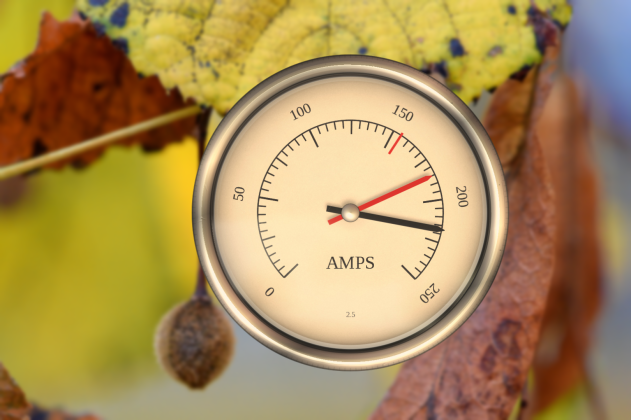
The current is 217.5A
